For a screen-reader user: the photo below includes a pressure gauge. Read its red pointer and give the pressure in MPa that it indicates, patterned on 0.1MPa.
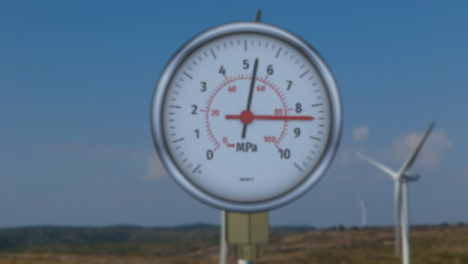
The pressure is 8.4MPa
